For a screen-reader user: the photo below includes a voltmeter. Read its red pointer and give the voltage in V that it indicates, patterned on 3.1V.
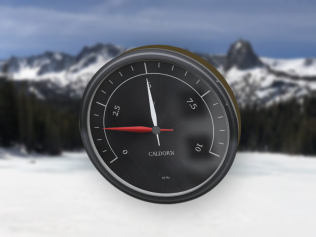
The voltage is 1.5V
